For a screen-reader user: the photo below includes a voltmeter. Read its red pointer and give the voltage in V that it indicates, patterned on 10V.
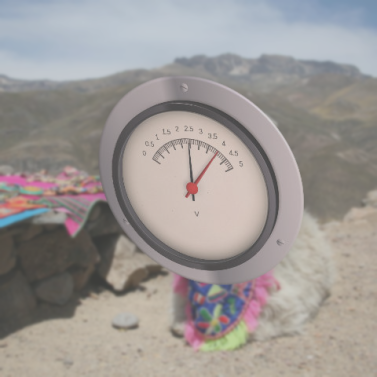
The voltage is 4V
